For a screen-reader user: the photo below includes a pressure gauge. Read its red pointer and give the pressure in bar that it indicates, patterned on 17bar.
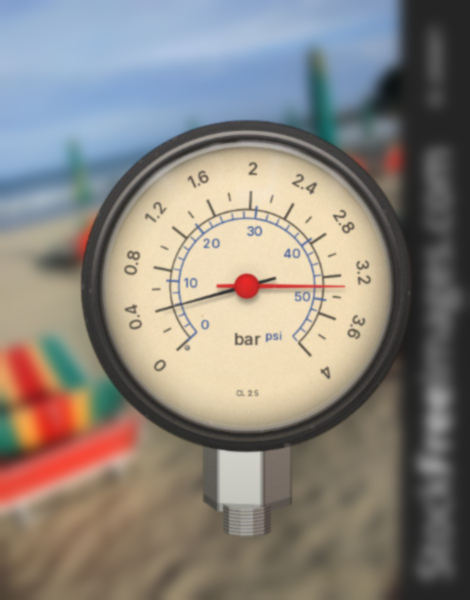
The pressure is 3.3bar
